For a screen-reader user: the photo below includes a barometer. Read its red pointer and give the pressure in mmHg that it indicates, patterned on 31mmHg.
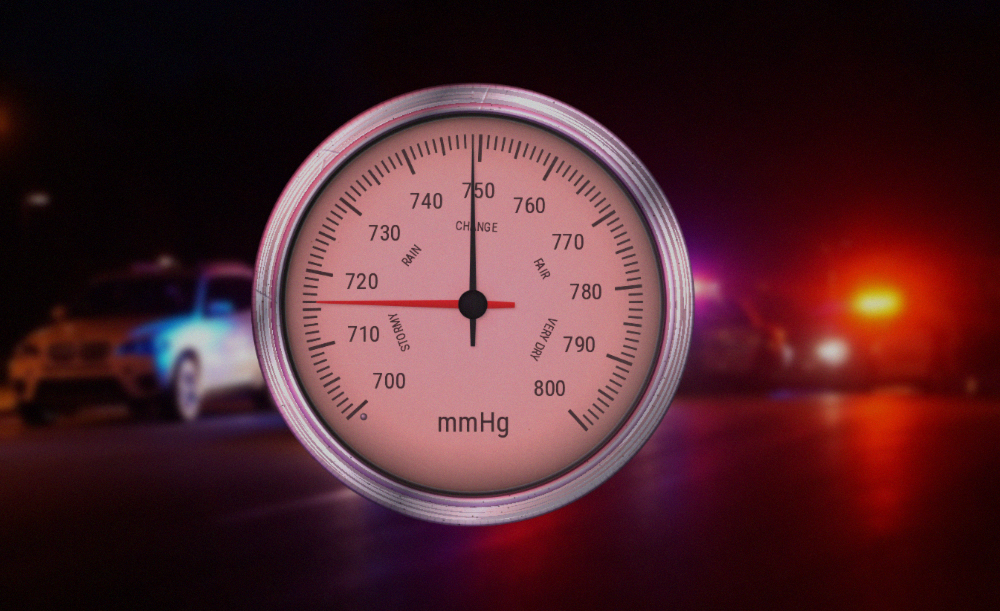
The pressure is 716mmHg
